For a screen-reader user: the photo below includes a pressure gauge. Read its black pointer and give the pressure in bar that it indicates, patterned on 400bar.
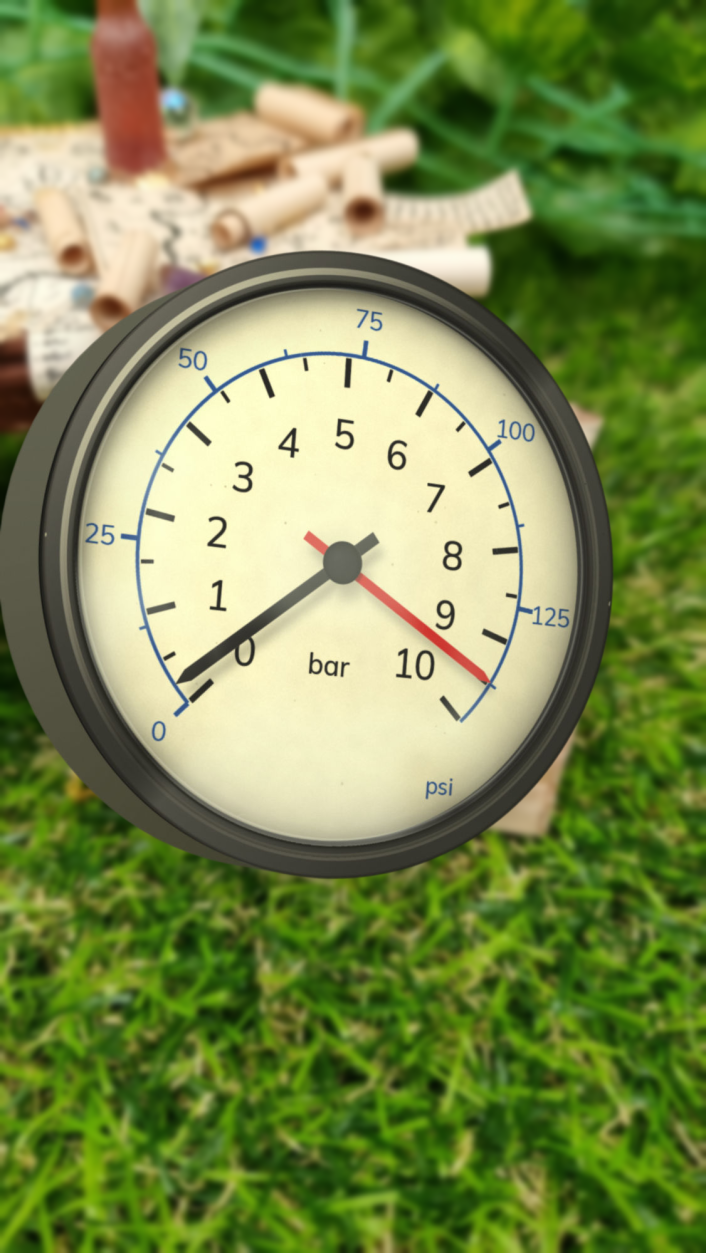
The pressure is 0.25bar
